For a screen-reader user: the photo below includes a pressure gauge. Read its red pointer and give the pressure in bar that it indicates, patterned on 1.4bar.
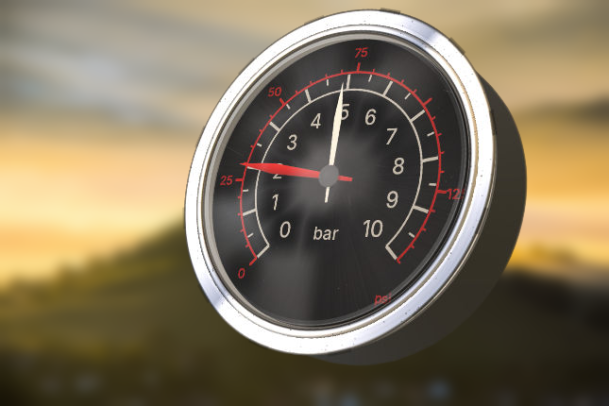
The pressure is 2bar
